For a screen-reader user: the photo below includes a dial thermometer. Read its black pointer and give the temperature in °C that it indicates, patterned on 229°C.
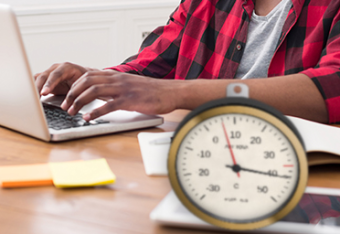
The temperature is 40°C
